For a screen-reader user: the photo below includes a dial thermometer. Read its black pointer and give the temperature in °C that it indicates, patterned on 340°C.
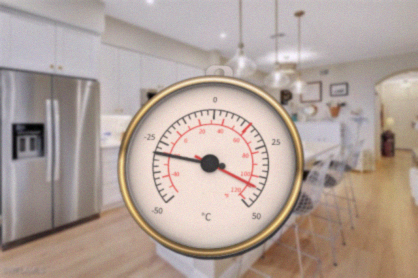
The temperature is -30°C
